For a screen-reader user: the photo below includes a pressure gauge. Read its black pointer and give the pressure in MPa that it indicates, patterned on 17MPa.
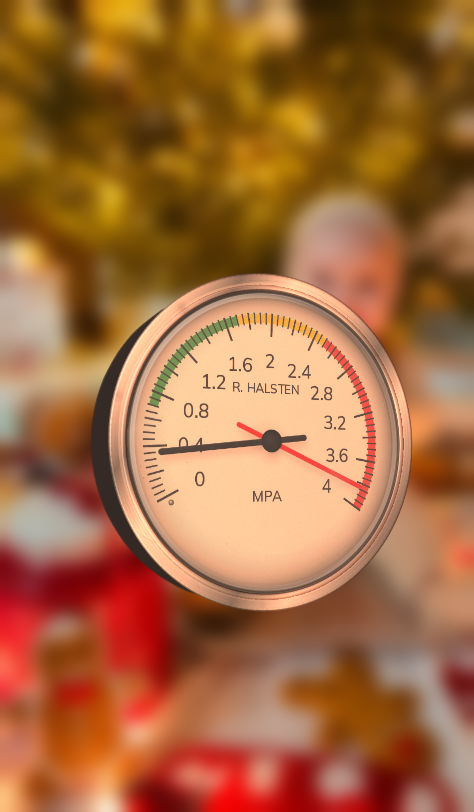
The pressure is 0.35MPa
